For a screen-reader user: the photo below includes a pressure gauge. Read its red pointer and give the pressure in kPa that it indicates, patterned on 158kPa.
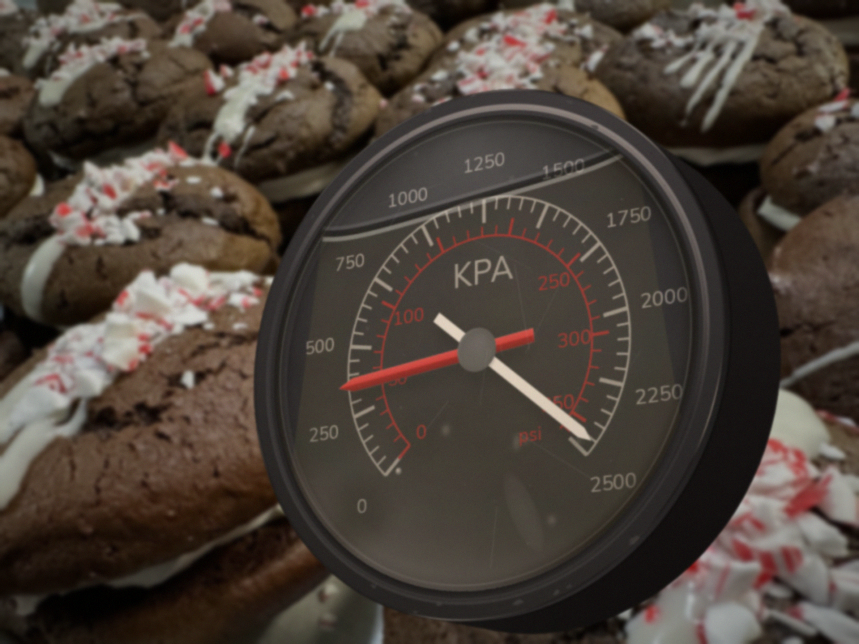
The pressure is 350kPa
